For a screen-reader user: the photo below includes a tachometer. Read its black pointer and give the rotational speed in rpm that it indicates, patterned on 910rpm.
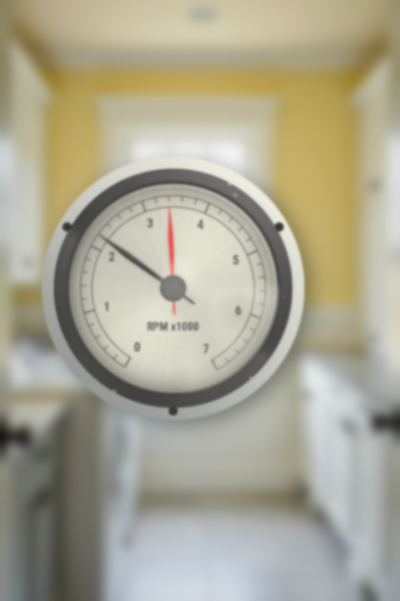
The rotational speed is 2200rpm
